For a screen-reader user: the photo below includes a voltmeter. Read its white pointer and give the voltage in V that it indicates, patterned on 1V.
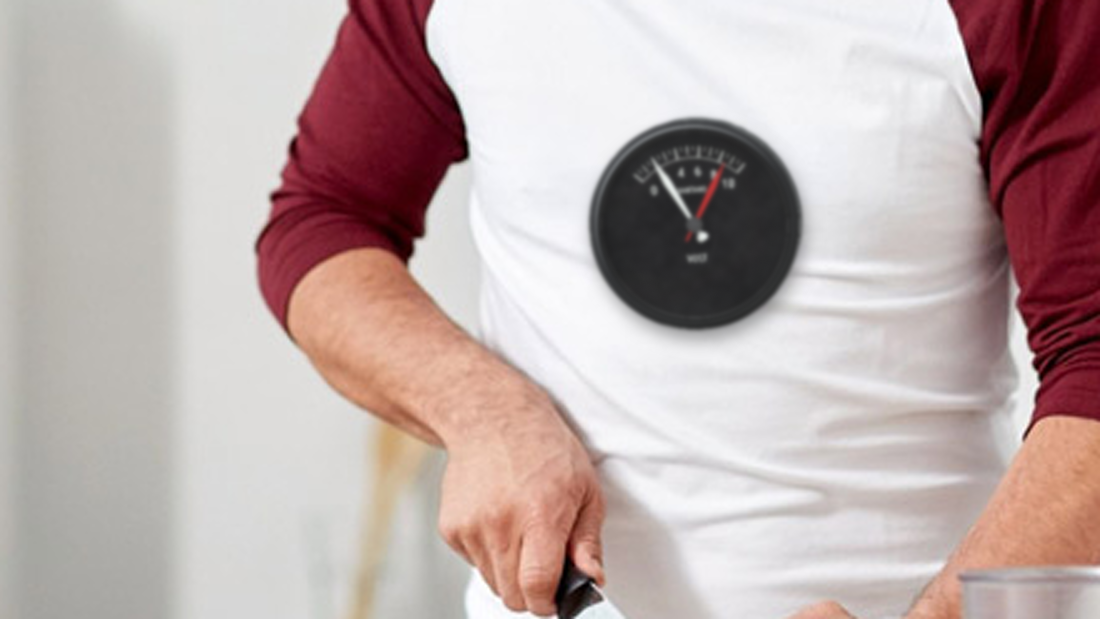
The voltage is 2V
